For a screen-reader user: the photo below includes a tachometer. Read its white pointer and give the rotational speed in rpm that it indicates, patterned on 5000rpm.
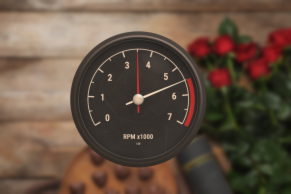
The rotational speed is 5500rpm
